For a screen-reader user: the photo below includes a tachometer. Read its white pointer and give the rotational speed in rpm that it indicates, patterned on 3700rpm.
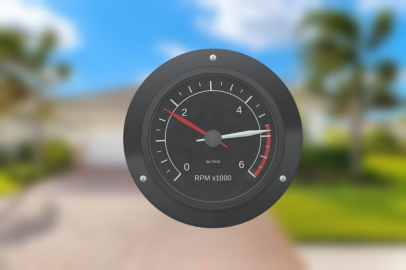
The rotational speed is 4875rpm
